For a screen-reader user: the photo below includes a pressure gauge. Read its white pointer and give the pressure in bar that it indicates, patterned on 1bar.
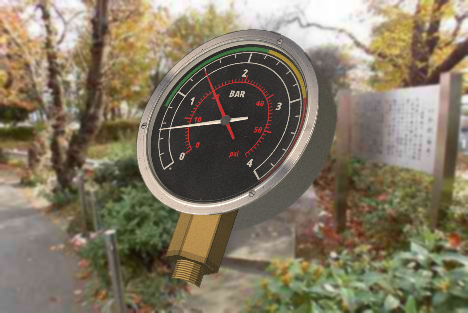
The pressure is 0.5bar
